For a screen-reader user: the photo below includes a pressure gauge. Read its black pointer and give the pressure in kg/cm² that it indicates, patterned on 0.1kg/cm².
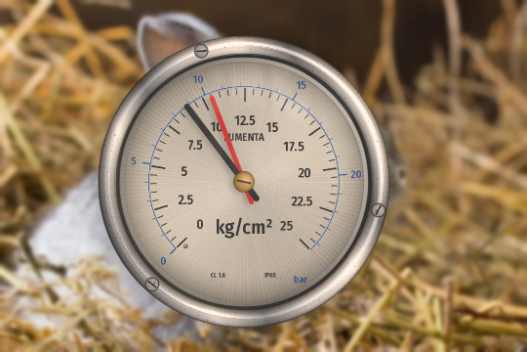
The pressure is 9kg/cm²
